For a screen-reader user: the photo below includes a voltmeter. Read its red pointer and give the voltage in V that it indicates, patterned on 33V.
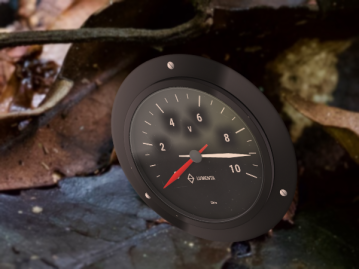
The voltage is 0V
